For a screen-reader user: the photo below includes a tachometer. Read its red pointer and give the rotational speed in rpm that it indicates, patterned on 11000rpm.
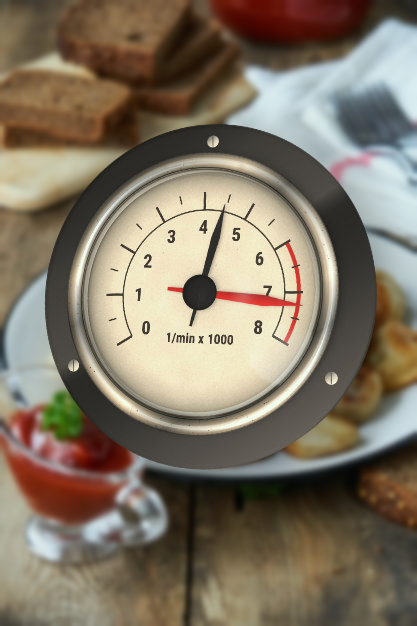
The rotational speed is 7250rpm
